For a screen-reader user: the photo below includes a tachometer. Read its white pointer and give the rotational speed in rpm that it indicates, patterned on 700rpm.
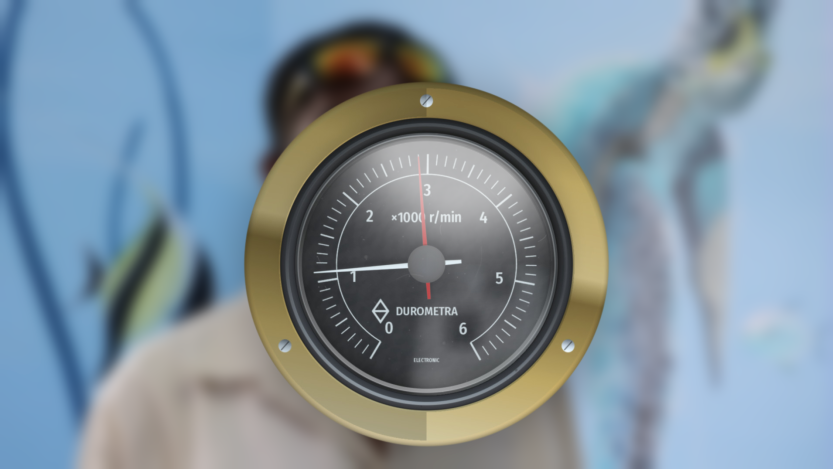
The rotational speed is 1100rpm
